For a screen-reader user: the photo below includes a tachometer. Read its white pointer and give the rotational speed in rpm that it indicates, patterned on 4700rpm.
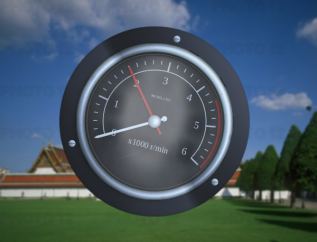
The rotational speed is 0rpm
